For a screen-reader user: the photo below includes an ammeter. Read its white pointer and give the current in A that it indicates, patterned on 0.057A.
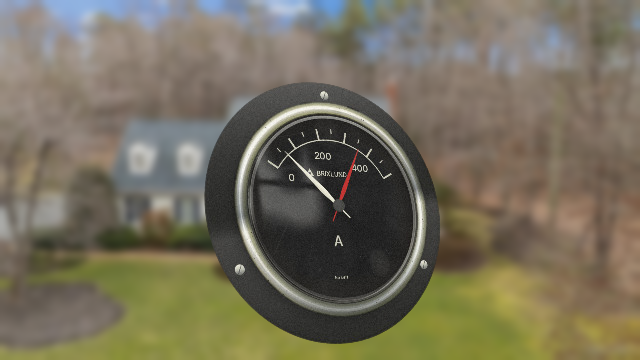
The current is 50A
